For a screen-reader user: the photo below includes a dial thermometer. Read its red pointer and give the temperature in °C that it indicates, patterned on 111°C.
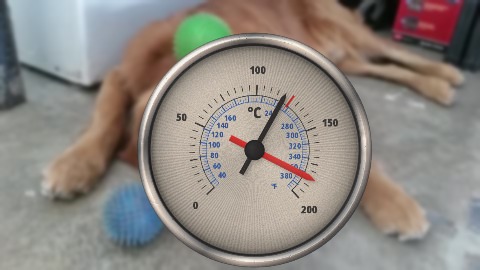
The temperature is 185°C
